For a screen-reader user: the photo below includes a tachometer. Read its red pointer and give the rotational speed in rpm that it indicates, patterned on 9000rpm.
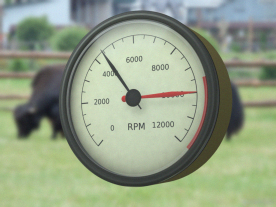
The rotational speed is 10000rpm
